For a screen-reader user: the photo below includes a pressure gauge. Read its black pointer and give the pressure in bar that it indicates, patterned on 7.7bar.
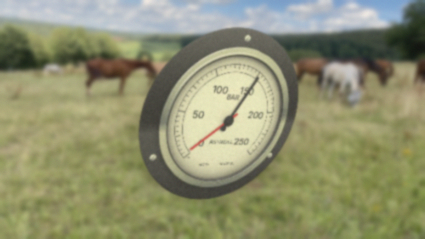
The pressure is 150bar
